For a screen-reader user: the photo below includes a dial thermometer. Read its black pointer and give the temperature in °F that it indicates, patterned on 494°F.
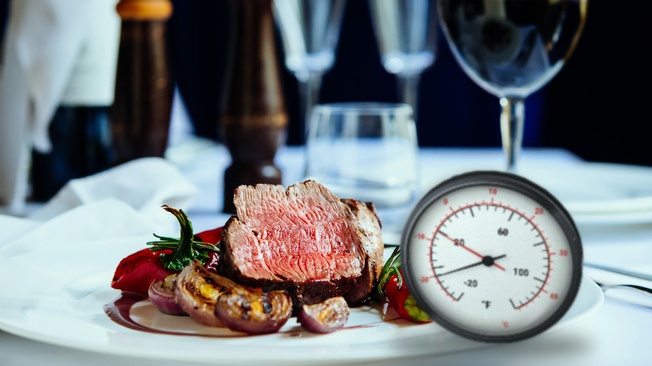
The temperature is -4°F
